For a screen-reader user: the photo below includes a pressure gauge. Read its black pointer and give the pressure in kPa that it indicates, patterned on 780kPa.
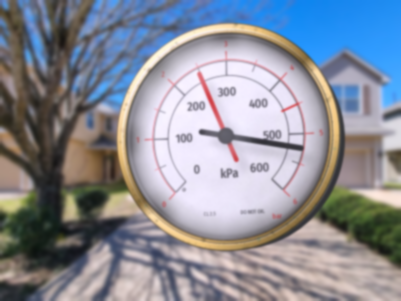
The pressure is 525kPa
